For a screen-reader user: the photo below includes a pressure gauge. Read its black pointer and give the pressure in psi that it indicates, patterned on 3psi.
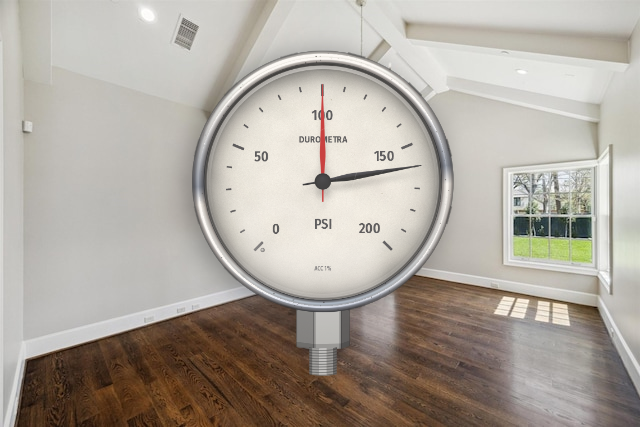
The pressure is 160psi
